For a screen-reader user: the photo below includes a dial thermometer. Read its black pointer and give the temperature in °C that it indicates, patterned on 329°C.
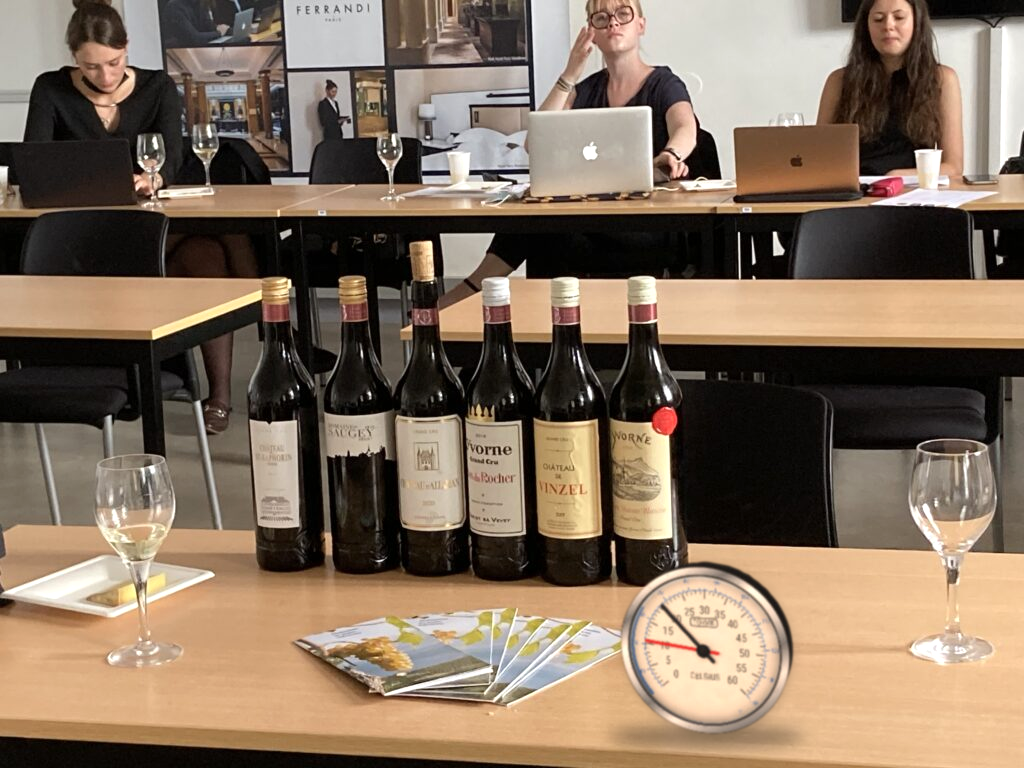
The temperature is 20°C
